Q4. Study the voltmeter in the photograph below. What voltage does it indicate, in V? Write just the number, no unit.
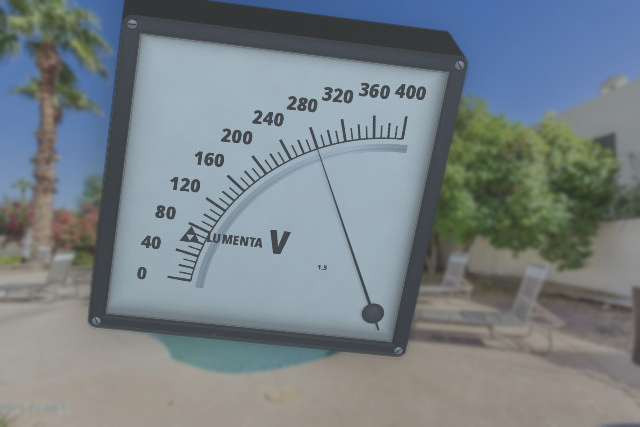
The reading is 280
